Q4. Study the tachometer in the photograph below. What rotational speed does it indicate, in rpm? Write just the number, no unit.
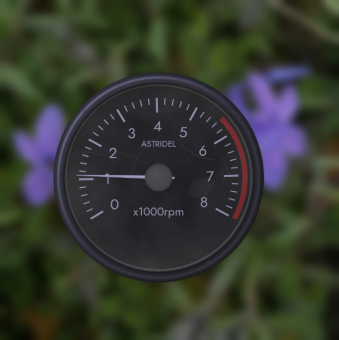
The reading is 1100
